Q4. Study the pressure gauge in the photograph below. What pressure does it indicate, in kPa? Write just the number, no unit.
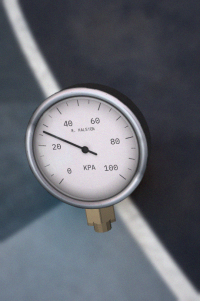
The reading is 27.5
